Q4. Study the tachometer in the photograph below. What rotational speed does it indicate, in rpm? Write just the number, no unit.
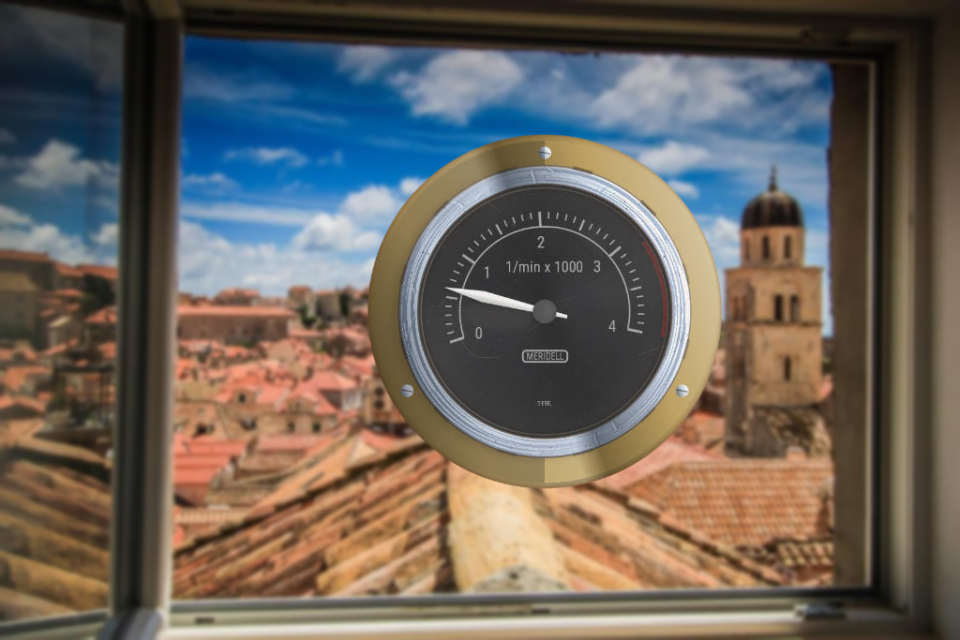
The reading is 600
